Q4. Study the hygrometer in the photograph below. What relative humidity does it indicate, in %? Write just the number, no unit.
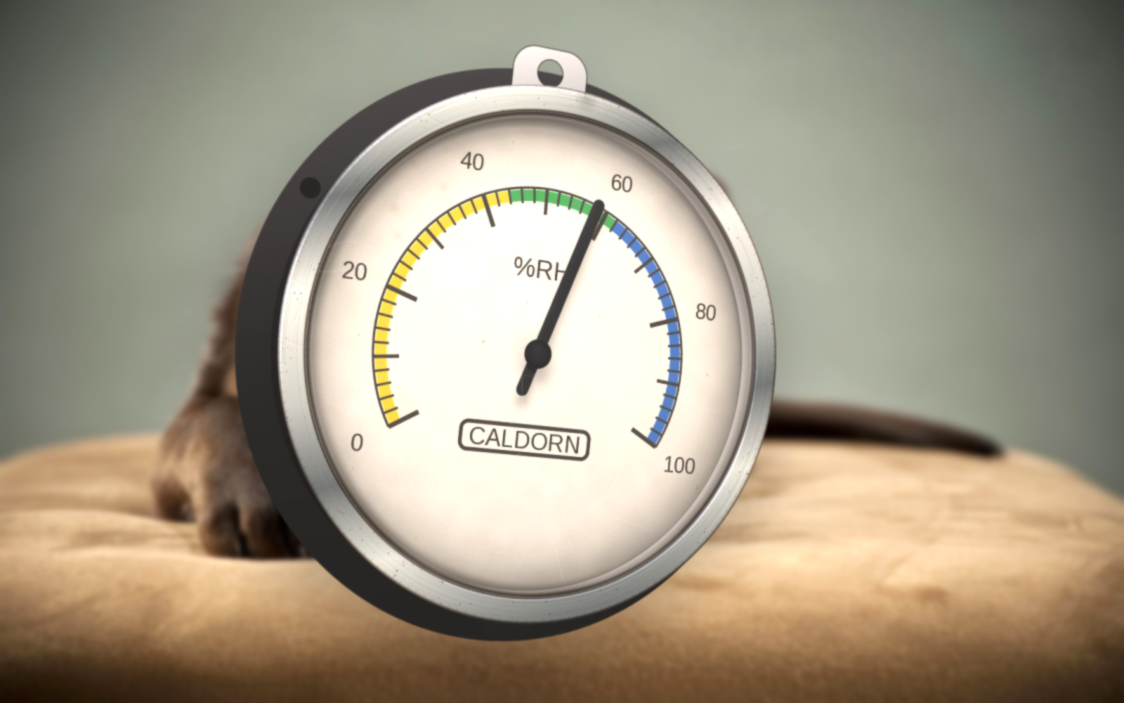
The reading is 58
